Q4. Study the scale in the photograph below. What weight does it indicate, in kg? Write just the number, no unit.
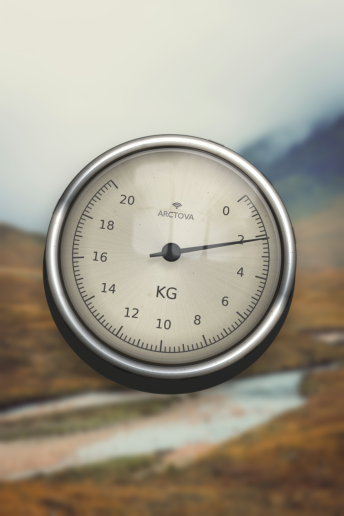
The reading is 2.2
